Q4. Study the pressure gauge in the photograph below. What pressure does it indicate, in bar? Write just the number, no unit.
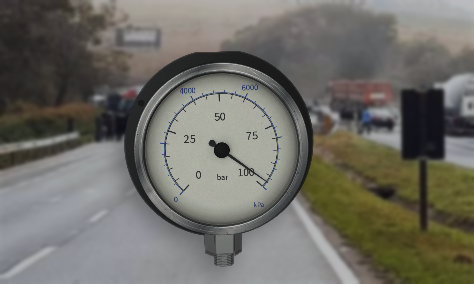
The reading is 97.5
